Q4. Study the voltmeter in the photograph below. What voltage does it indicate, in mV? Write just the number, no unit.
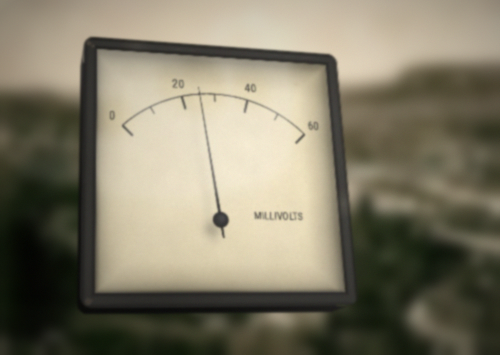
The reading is 25
